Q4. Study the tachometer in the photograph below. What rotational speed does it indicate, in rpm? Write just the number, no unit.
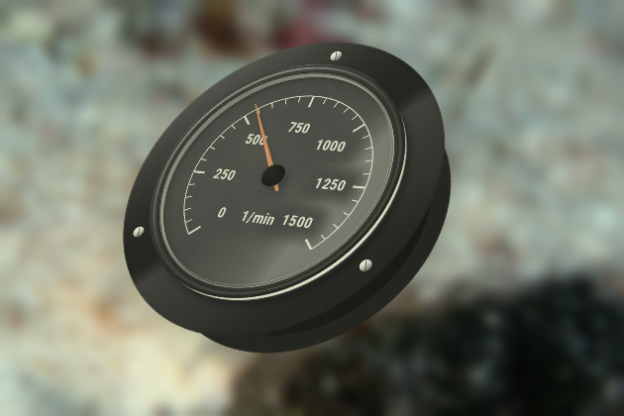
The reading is 550
